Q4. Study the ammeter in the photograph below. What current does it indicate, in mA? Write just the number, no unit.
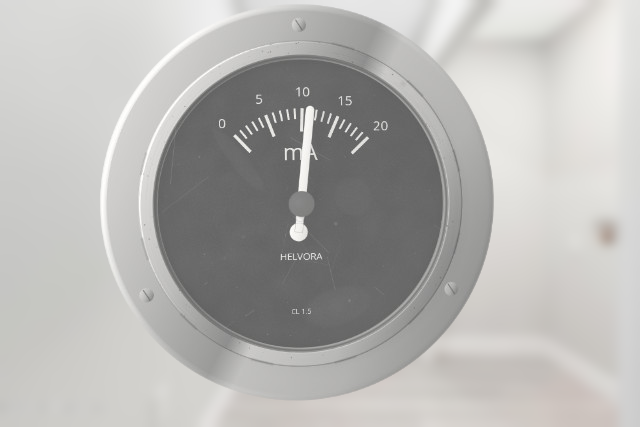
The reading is 11
